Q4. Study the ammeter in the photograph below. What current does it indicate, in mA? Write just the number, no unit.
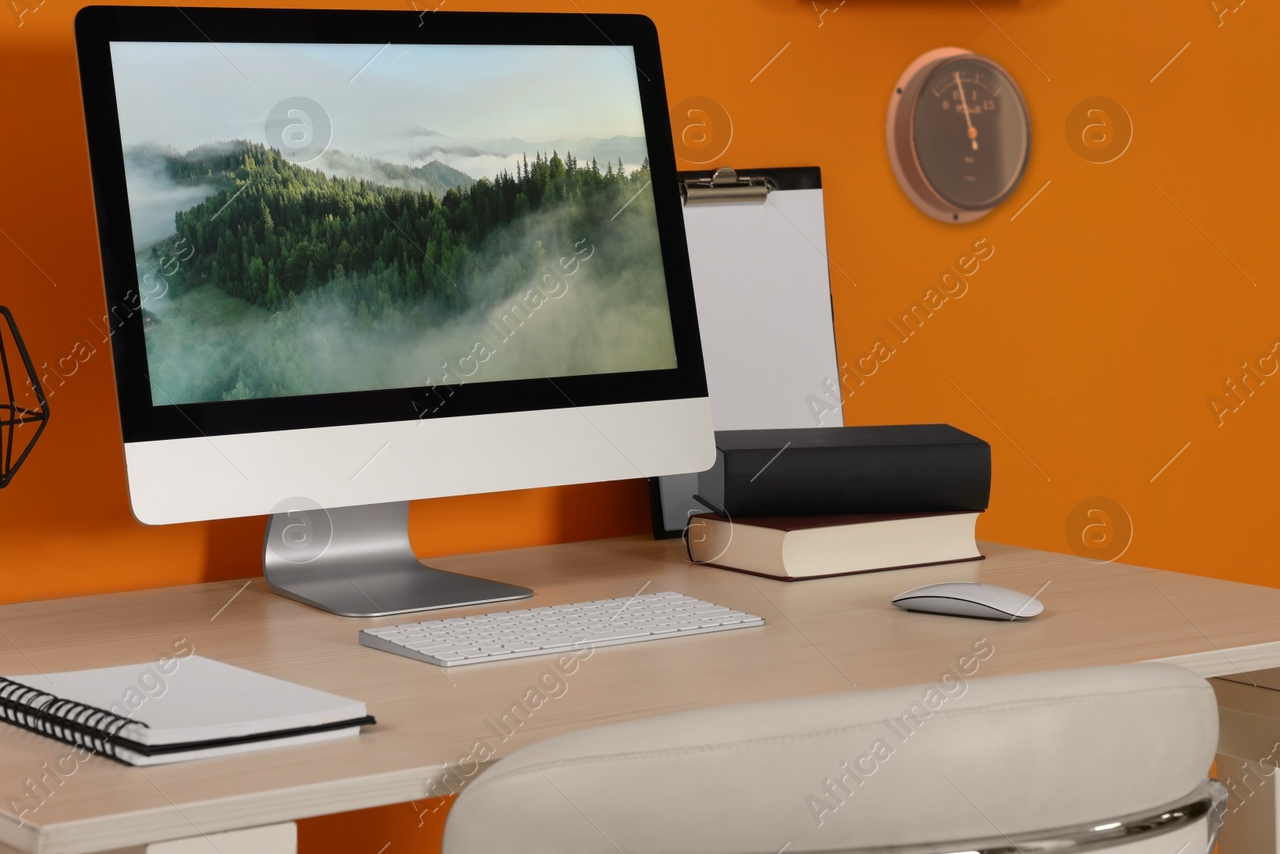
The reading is 0.5
